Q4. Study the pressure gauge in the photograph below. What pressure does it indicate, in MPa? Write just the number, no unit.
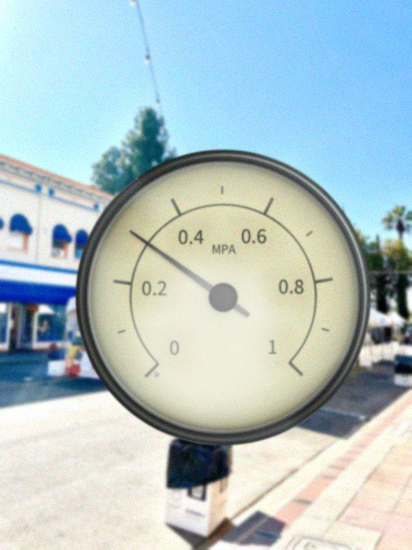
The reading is 0.3
